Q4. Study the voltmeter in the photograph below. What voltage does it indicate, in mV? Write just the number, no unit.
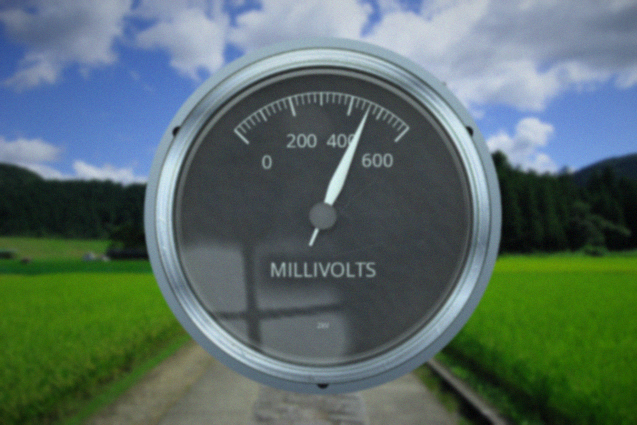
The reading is 460
